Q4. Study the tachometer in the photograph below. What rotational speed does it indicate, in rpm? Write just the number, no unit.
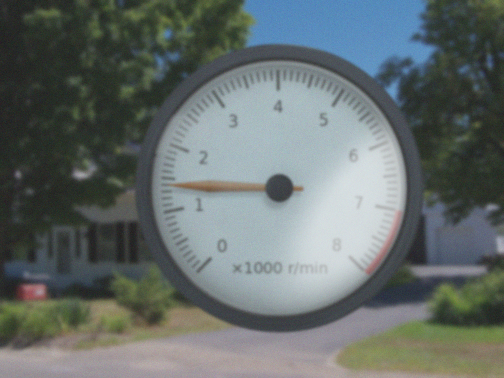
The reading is 1400
